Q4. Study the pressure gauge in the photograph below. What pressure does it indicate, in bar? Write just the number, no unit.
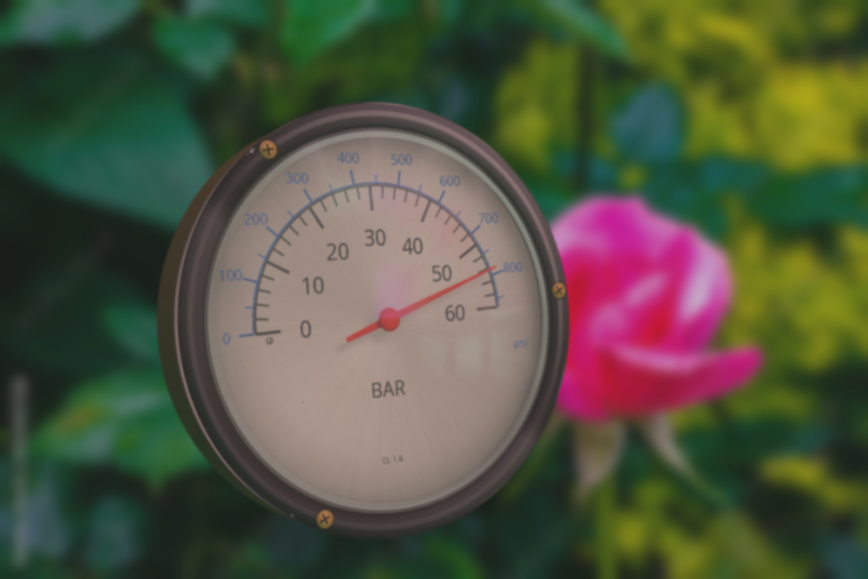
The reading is 54
